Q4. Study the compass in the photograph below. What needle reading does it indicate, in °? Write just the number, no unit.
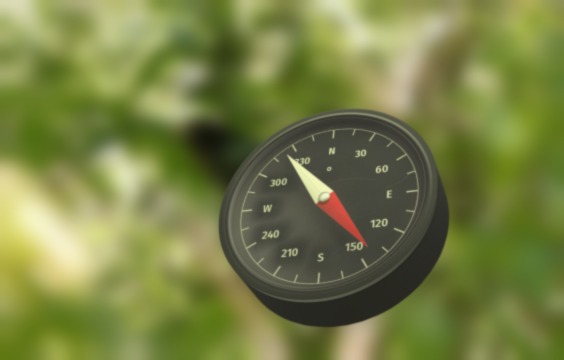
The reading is 142.5
